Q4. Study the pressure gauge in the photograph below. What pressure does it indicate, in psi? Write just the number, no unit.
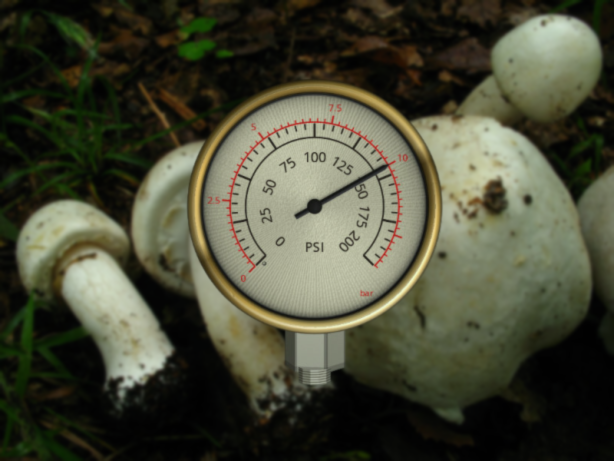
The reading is 145
